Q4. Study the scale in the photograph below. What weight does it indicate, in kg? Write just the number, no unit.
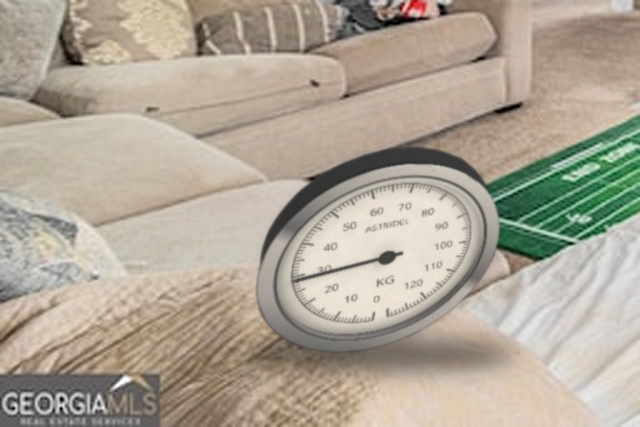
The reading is 30
